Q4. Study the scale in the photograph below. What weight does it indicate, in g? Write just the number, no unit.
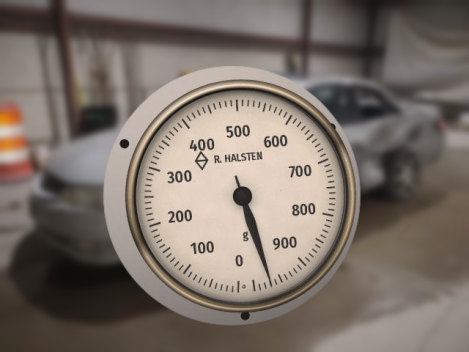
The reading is 970
